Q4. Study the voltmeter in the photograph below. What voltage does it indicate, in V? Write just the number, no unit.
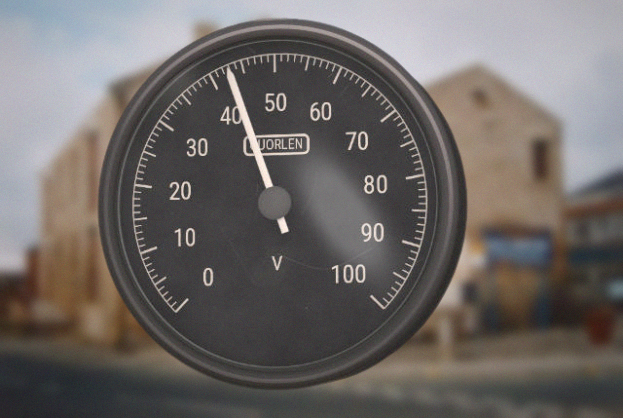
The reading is 43
